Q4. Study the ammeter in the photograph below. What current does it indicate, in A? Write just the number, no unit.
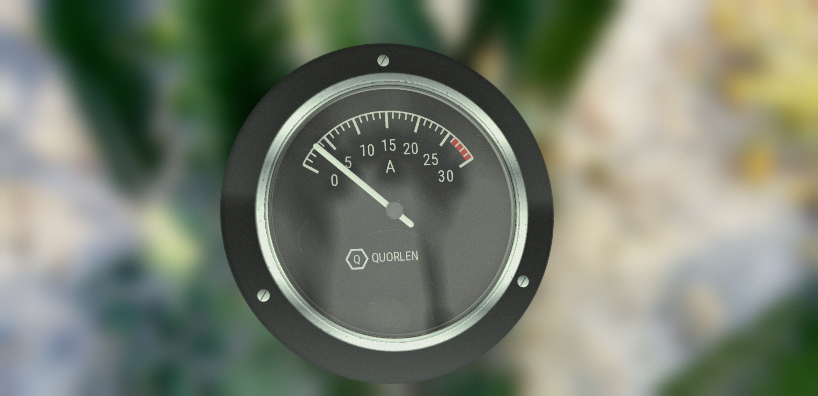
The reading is 3
